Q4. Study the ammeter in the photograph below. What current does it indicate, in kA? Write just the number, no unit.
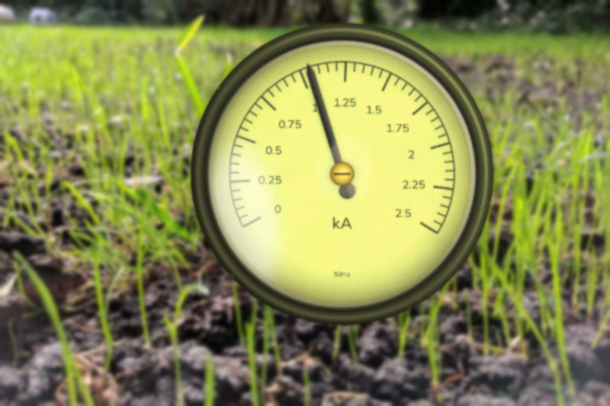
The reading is 1.05
